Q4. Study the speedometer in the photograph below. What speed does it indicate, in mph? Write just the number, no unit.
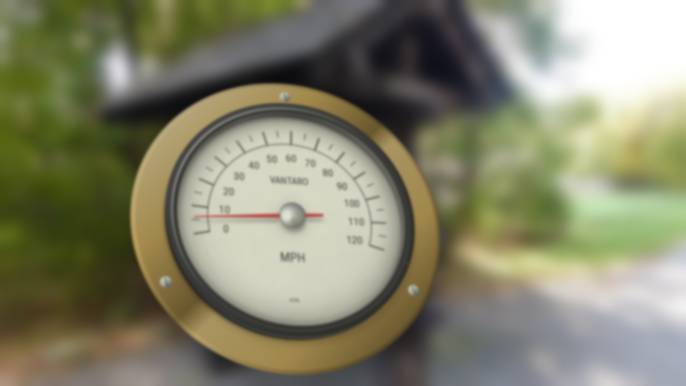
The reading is 5
